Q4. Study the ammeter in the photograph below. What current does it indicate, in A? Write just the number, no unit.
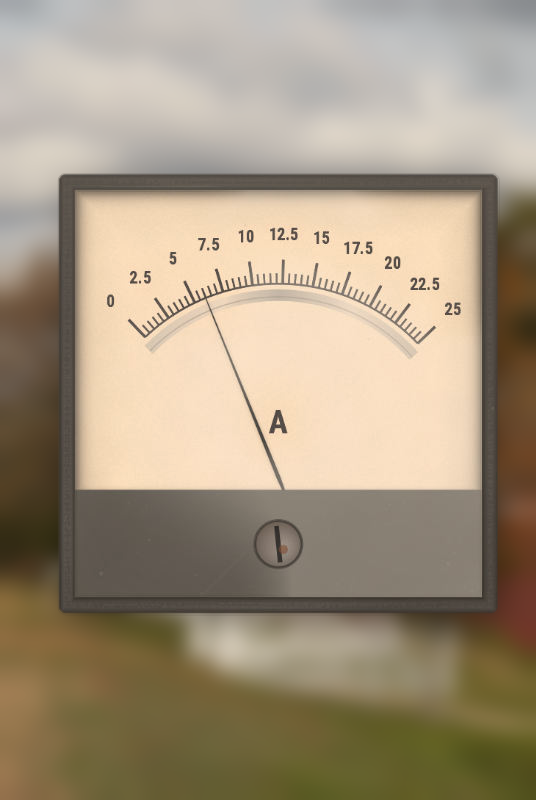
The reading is 6
